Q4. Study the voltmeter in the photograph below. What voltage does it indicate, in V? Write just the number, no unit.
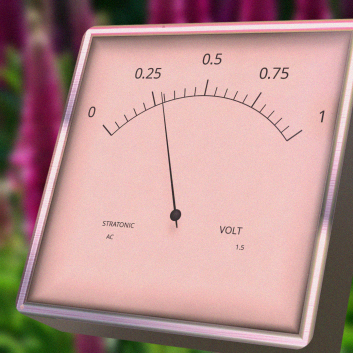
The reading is 0.3
